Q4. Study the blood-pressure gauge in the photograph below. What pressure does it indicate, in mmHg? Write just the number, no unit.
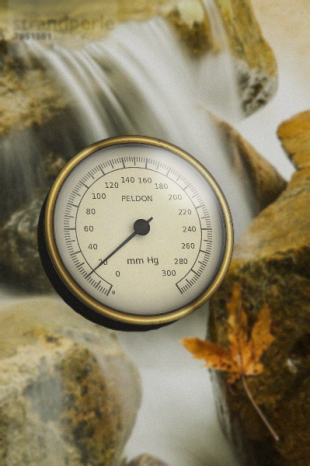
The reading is 20
